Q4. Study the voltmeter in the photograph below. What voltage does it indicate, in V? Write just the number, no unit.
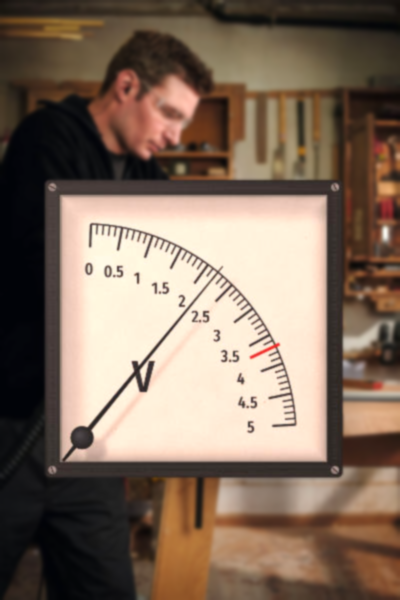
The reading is 2.2
